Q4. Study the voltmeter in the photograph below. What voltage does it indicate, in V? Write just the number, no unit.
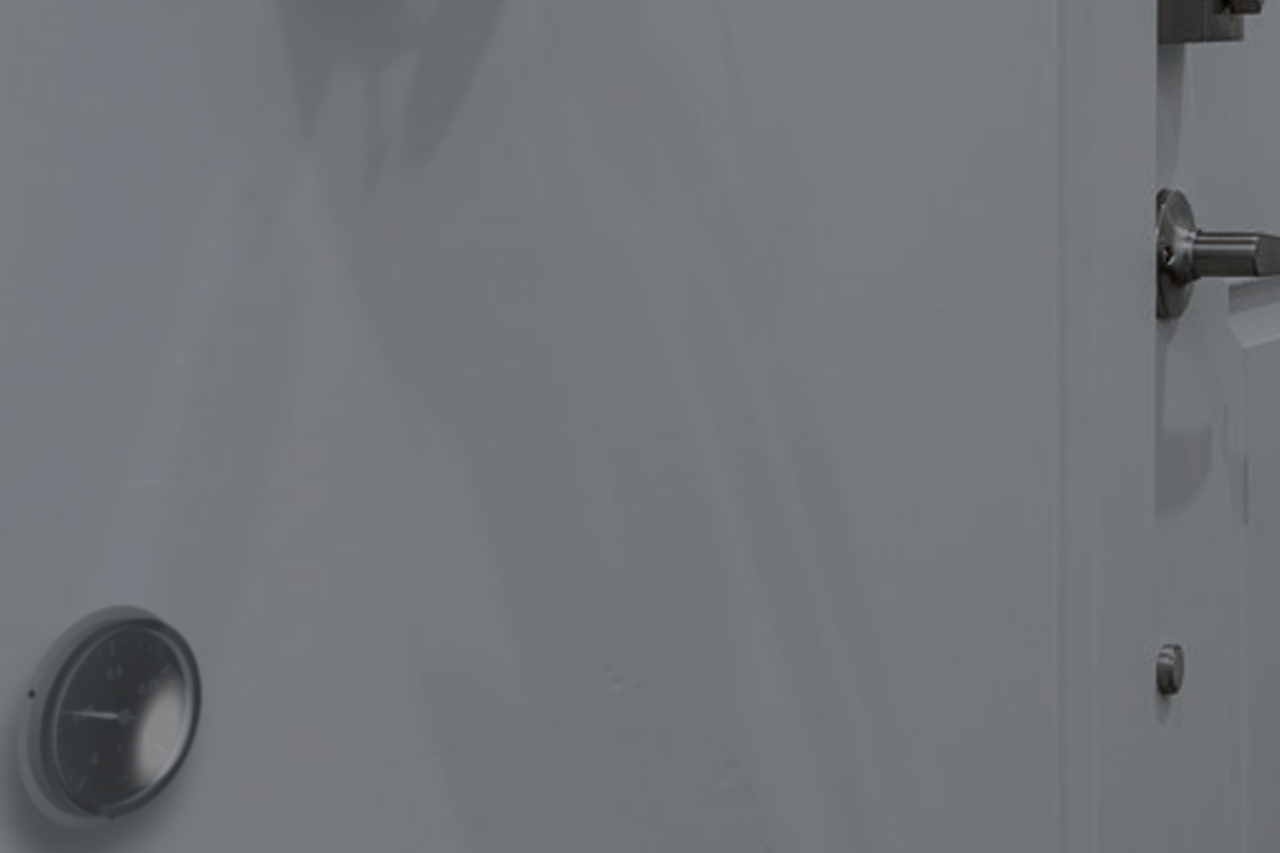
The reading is 0.25
